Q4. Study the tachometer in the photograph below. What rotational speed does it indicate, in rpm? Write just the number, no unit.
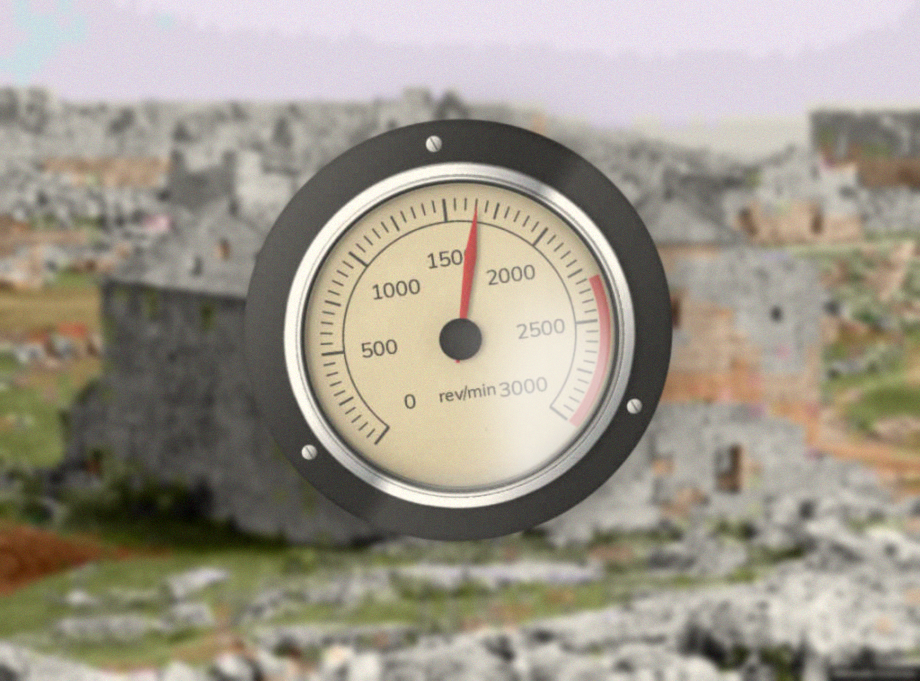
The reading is 1650
